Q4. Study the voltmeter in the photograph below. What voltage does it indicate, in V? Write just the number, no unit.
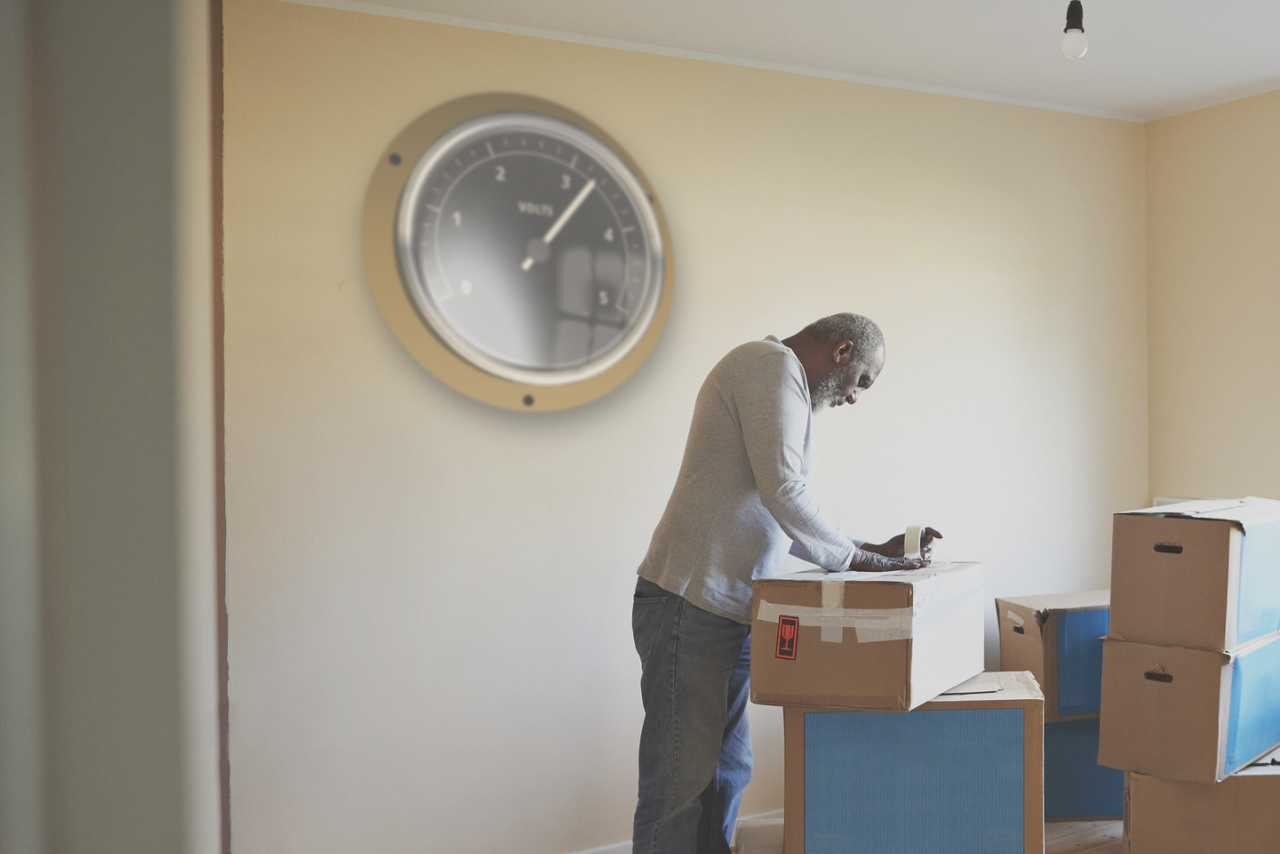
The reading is 3.3
